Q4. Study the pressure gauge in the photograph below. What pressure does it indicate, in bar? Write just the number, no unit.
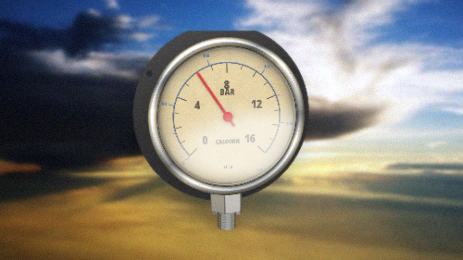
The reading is 6
